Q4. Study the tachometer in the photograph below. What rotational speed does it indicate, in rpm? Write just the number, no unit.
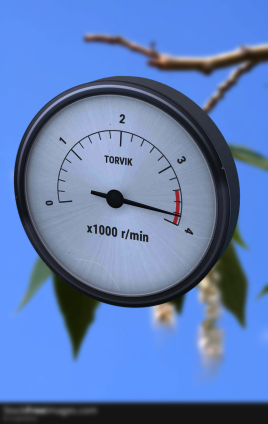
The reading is 3800
